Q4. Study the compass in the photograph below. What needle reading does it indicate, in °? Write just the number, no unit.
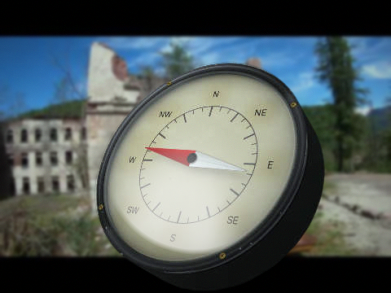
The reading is 280
